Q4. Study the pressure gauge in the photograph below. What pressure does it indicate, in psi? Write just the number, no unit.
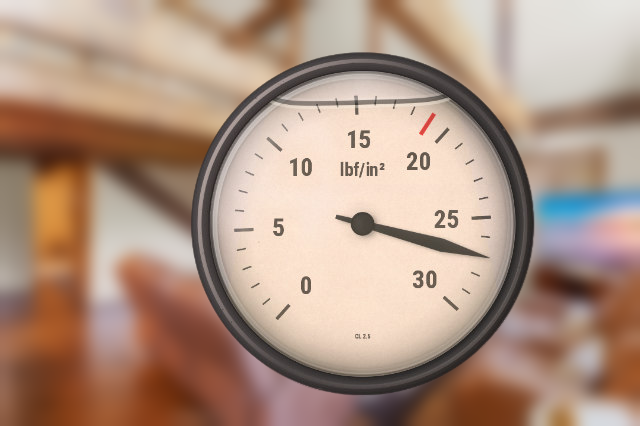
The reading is 27
